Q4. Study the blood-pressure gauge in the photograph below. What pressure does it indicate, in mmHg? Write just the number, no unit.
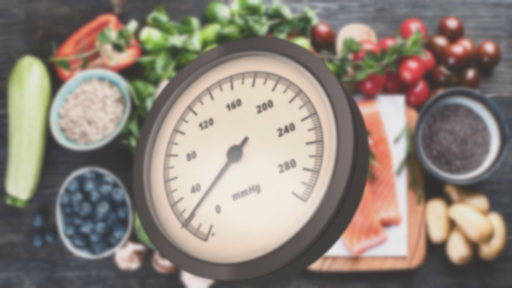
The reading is 20
